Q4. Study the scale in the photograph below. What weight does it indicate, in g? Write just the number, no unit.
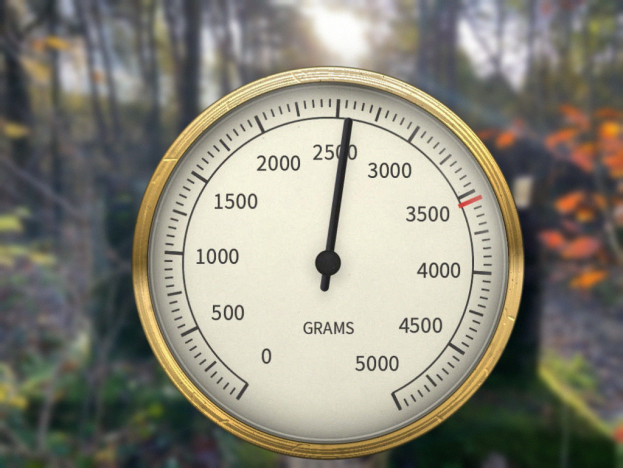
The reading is 2575
